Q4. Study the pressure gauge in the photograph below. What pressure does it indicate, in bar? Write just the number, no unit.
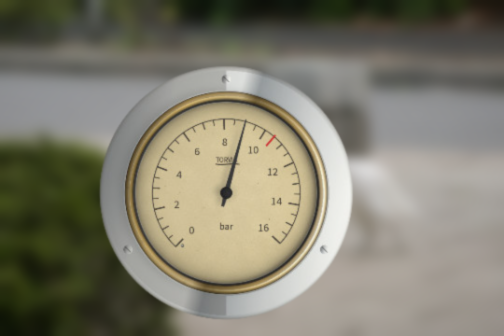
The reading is 9
